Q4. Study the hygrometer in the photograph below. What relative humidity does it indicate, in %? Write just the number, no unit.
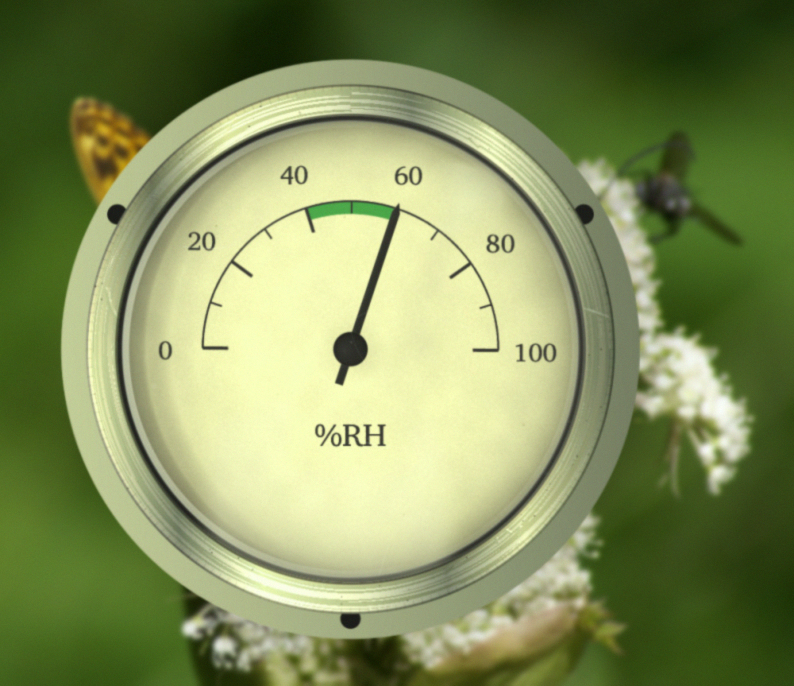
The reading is 60
